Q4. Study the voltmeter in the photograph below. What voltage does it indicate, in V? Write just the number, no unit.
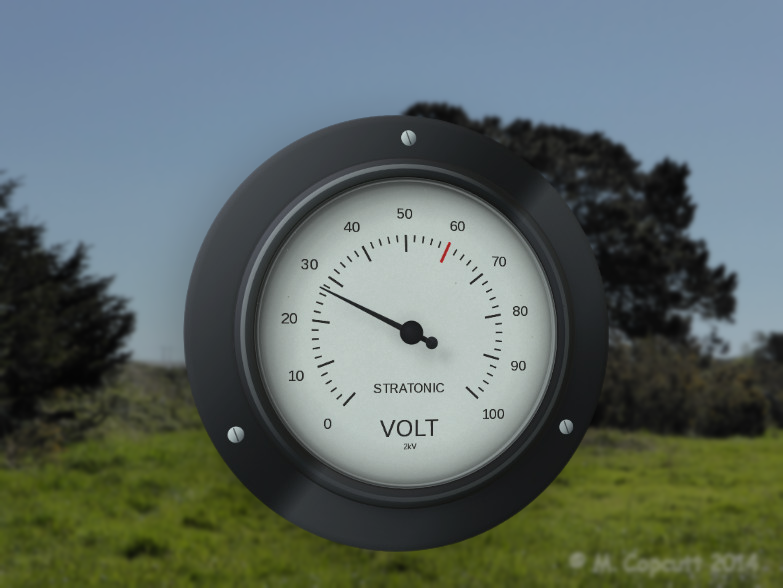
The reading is 27
